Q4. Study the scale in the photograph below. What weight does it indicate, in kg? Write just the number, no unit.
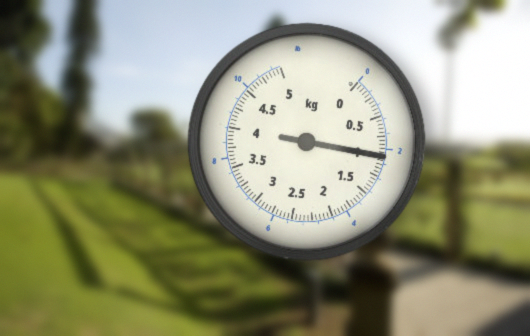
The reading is 1
